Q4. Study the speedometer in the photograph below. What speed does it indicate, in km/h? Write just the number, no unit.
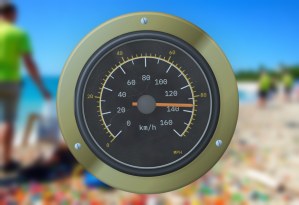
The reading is 135
